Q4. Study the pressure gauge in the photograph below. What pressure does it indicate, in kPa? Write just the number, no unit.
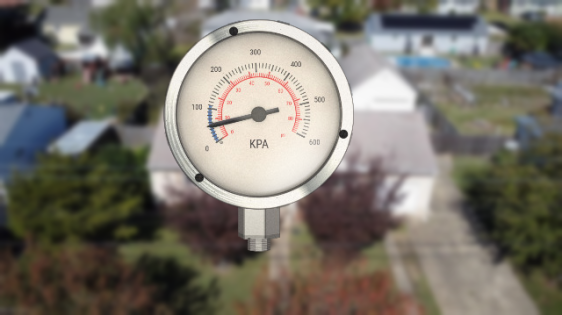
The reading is 50
